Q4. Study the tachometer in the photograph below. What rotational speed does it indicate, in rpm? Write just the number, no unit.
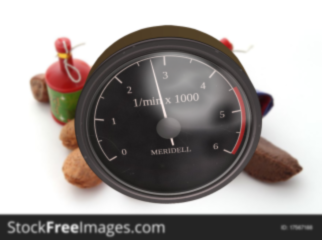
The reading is 2750
